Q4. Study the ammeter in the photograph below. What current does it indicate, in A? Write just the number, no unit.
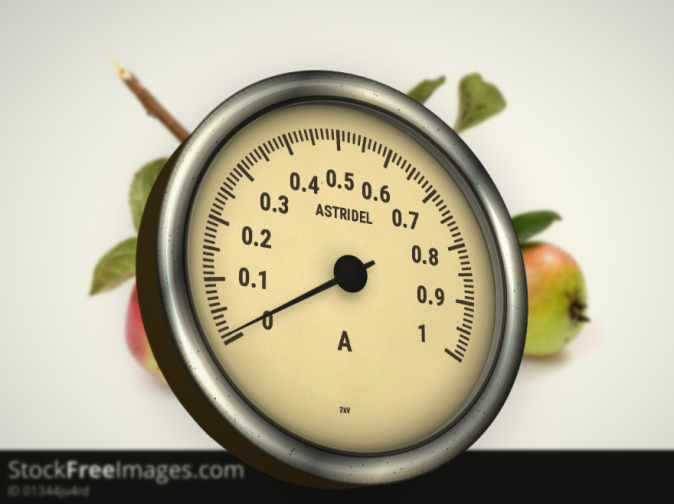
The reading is 0.01
